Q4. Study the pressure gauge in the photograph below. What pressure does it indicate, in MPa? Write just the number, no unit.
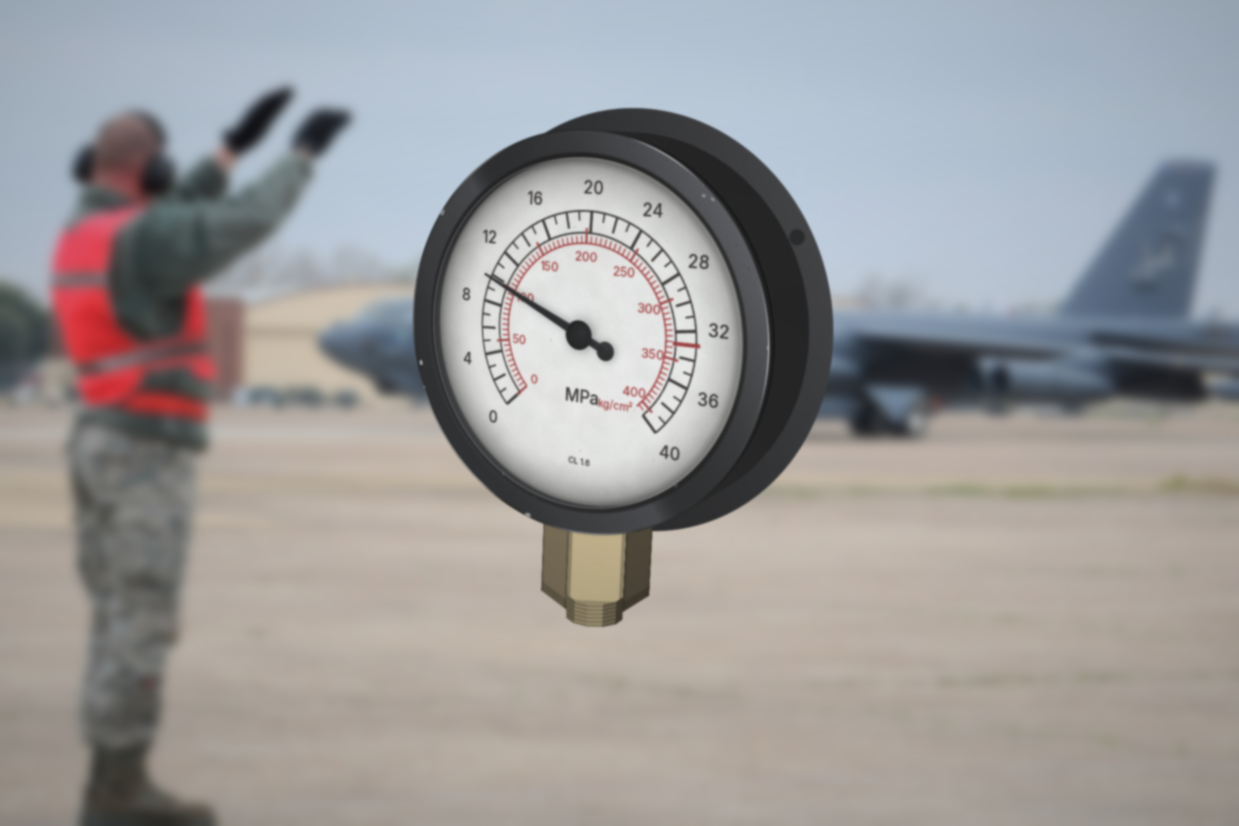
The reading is 10
